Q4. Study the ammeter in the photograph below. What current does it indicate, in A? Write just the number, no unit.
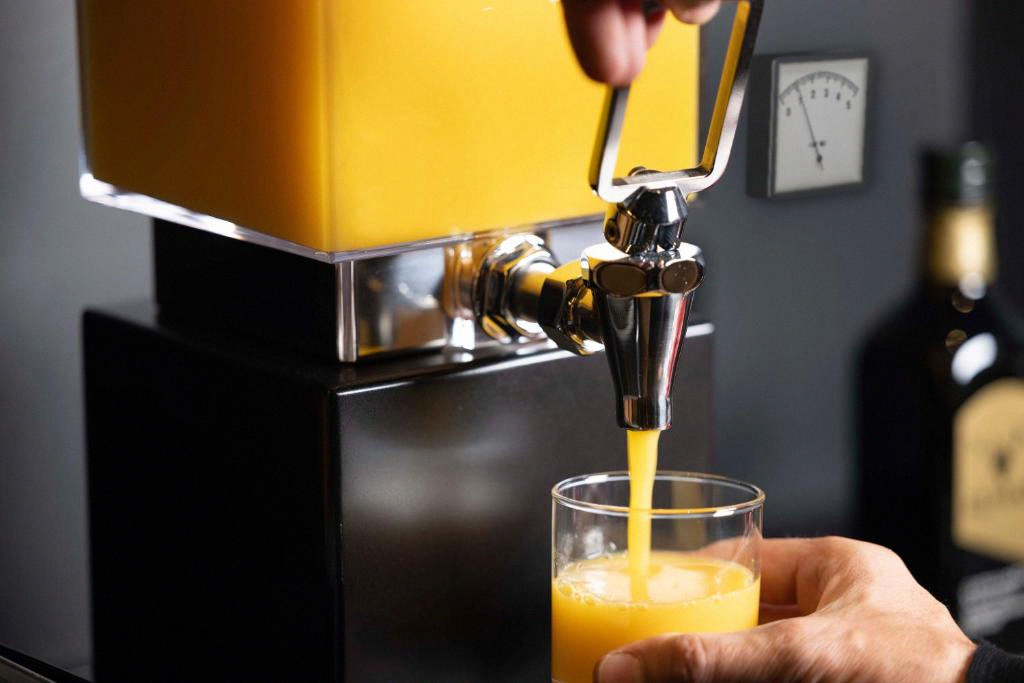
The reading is 1
